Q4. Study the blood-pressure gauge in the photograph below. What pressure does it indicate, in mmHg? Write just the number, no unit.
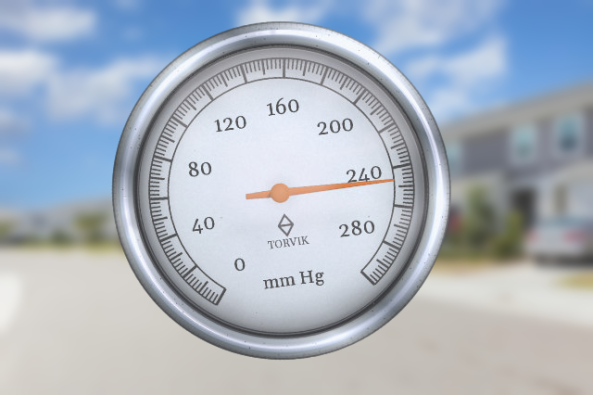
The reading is 246
